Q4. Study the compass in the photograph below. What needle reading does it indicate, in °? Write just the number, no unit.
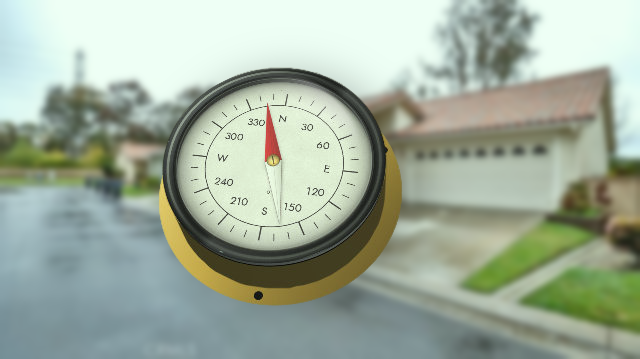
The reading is 345
